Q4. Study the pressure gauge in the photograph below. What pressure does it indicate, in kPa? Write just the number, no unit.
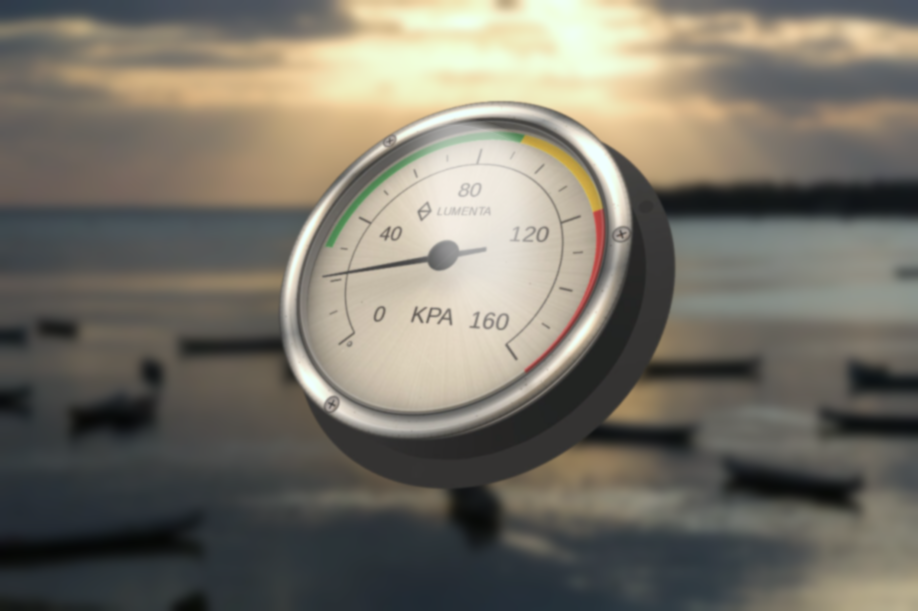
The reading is 20
